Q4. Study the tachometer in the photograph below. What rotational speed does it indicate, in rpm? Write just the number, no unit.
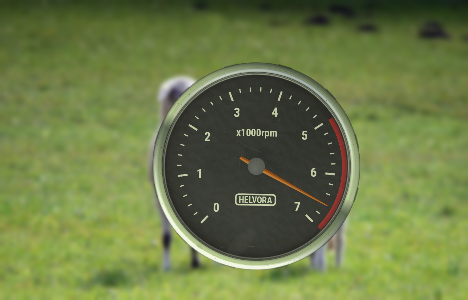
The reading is 6600
